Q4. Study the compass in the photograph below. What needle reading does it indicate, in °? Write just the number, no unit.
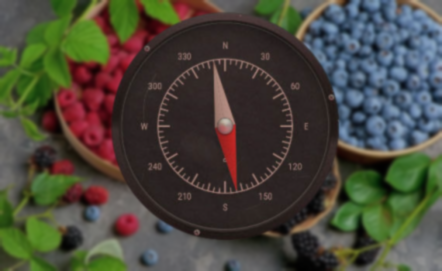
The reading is 170
